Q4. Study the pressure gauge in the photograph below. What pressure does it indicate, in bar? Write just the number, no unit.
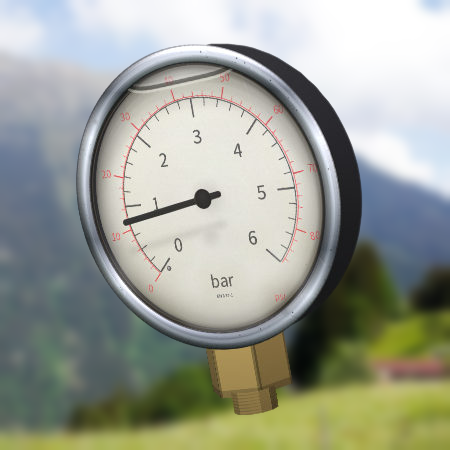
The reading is 0.8
